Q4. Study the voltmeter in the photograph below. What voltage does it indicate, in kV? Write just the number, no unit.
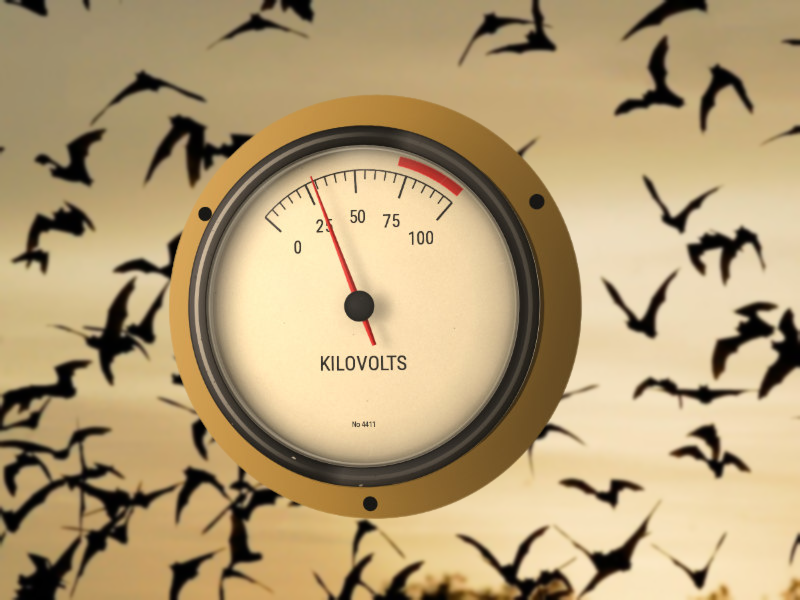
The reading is 30
